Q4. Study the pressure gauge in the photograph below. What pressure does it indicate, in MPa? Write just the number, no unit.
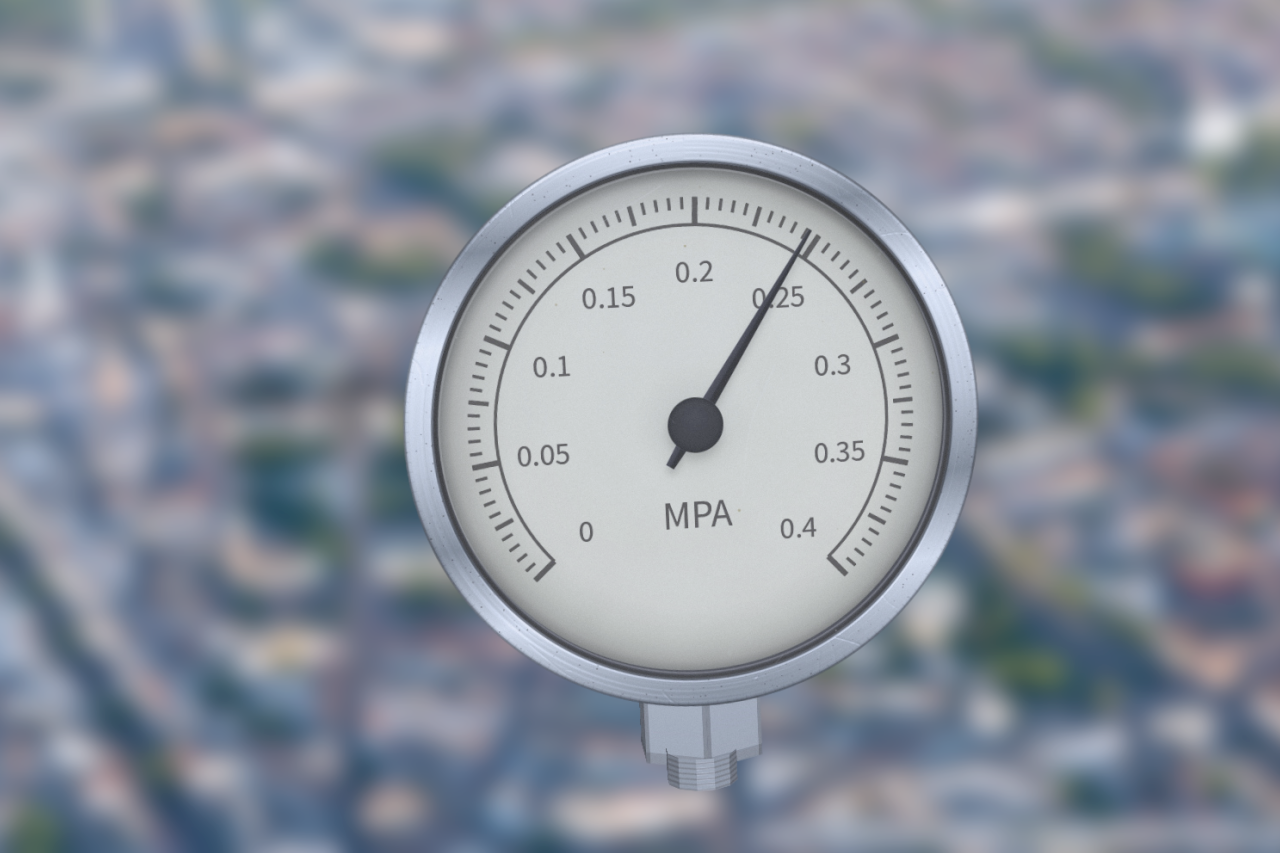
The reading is 0.245
